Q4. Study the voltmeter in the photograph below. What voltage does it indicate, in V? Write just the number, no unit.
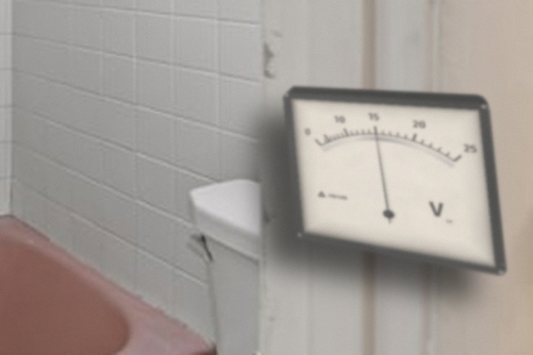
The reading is 15
